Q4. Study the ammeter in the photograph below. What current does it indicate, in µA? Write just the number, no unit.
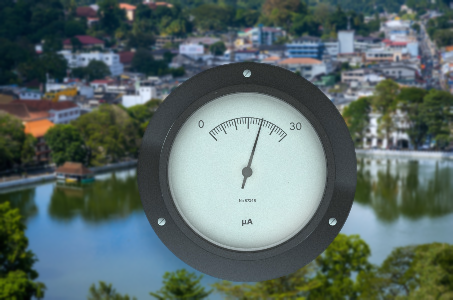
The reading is 20
